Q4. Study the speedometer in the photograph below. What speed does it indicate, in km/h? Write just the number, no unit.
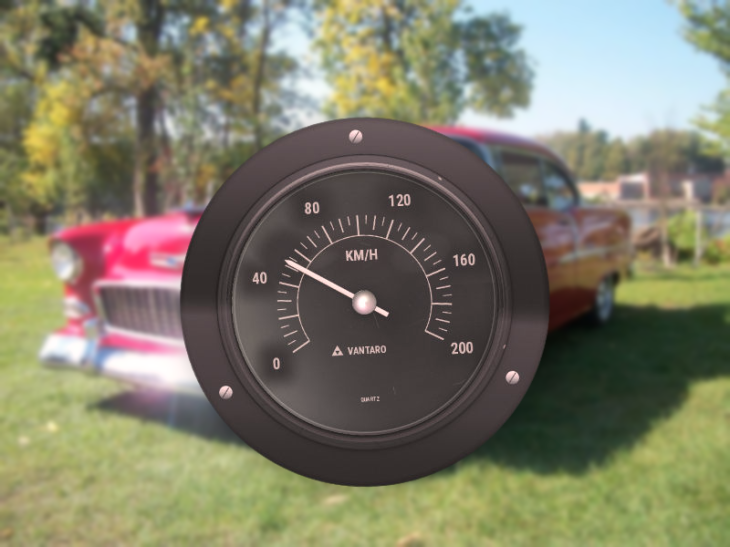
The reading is 52.5
